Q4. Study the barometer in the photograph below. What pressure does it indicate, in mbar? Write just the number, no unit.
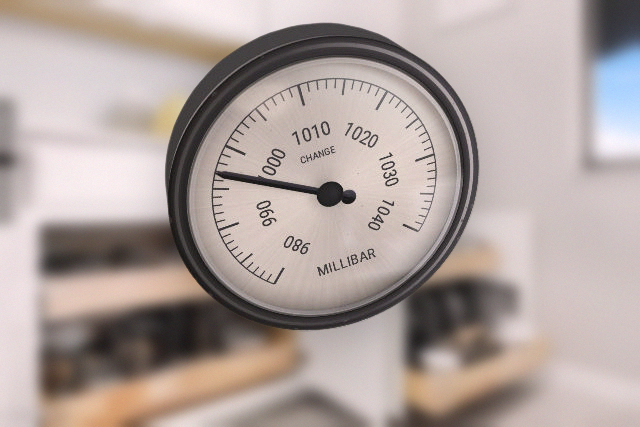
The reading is 997
